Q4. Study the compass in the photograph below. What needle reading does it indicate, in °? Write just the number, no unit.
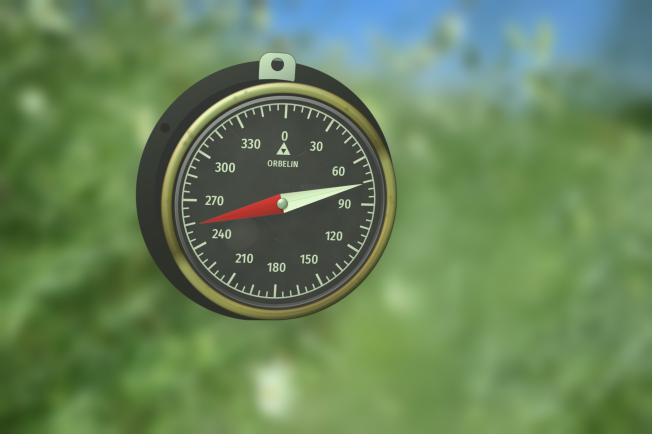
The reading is 255
